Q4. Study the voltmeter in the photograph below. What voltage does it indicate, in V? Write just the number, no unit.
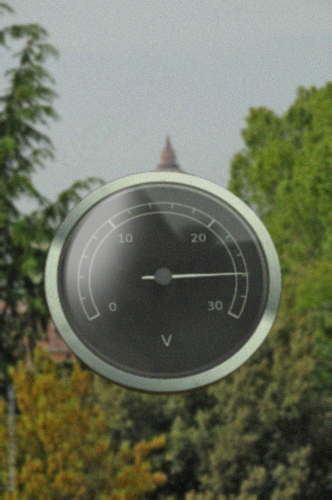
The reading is 26
